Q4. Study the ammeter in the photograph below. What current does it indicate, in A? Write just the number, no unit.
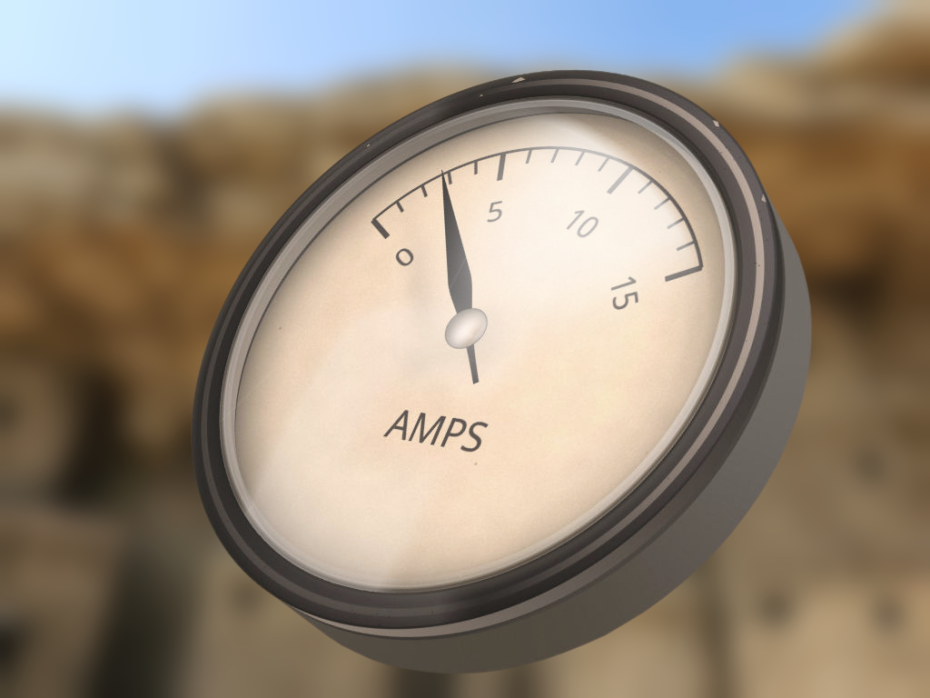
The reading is 3
